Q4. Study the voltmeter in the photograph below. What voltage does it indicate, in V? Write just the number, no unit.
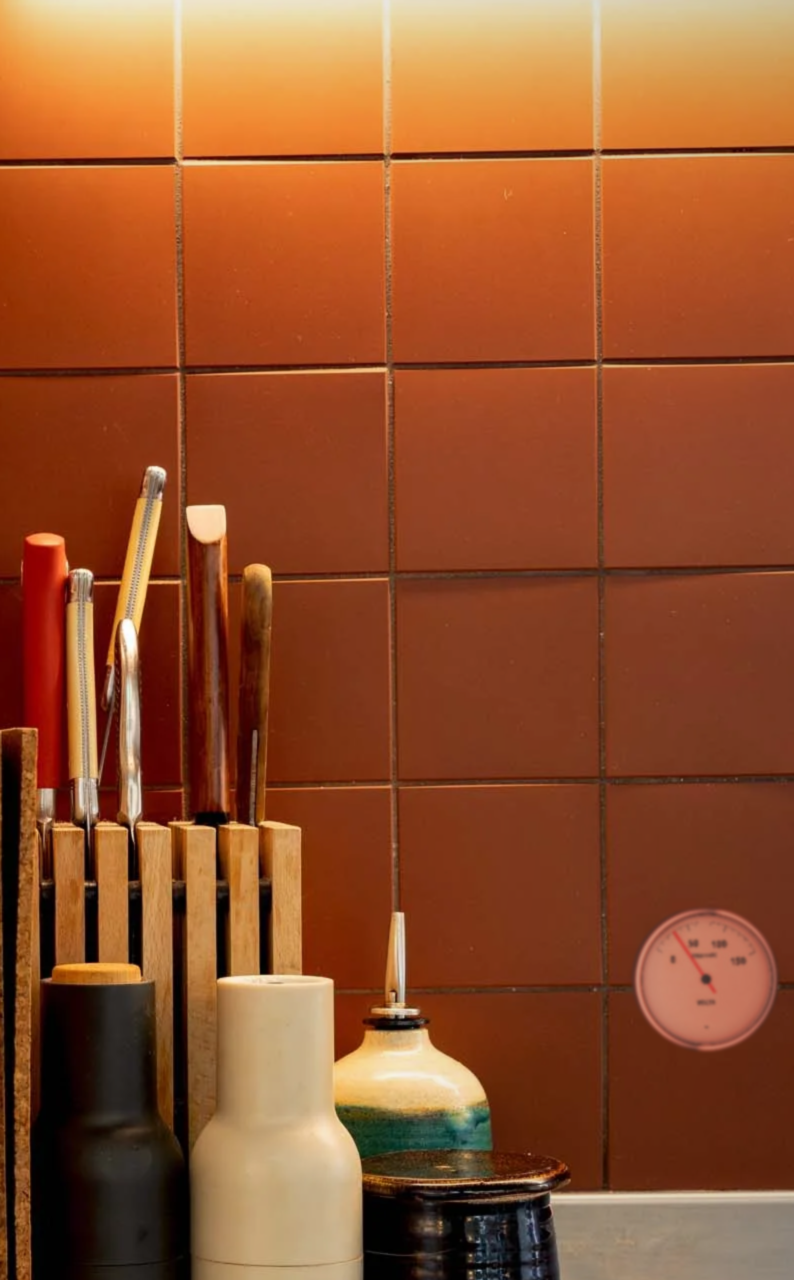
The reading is 30
